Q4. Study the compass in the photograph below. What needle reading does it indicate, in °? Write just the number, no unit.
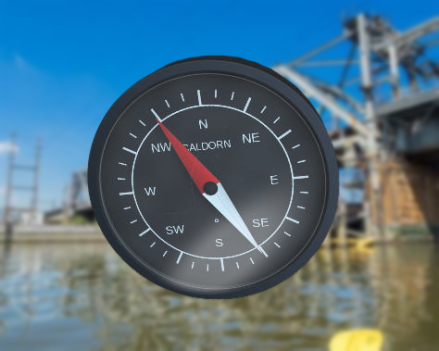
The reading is 330
